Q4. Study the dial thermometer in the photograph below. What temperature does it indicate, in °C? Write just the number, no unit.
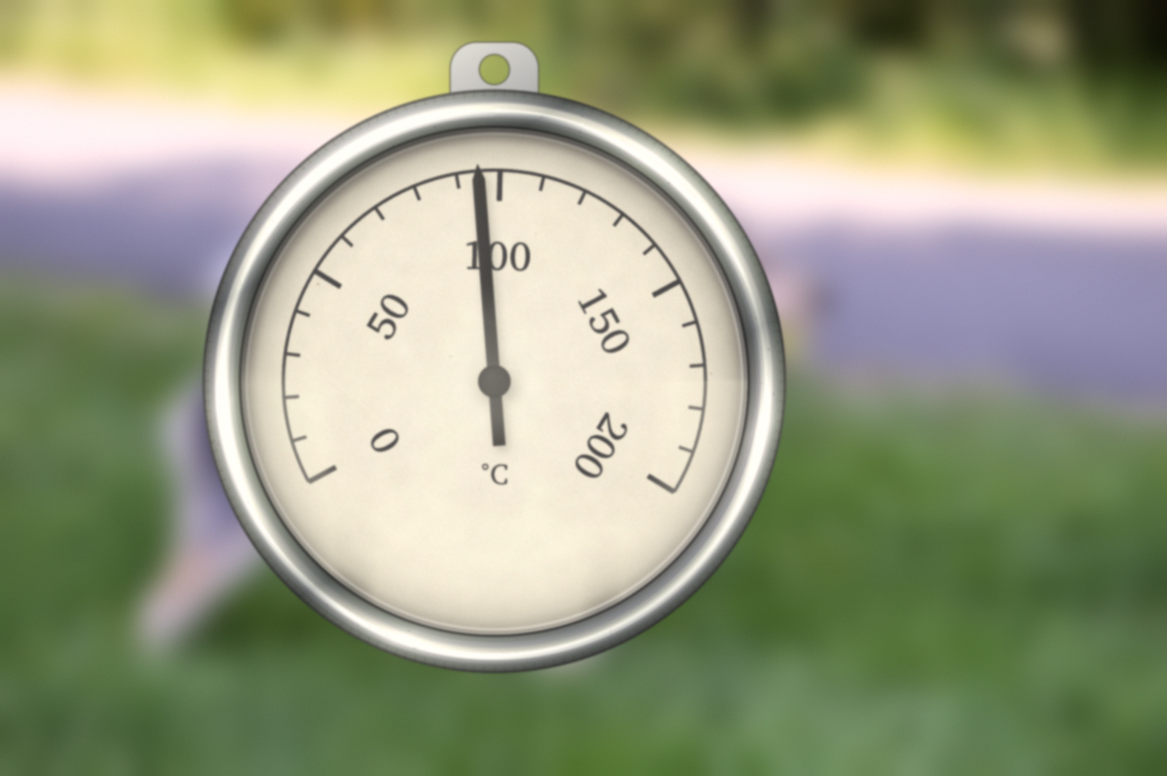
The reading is 95
